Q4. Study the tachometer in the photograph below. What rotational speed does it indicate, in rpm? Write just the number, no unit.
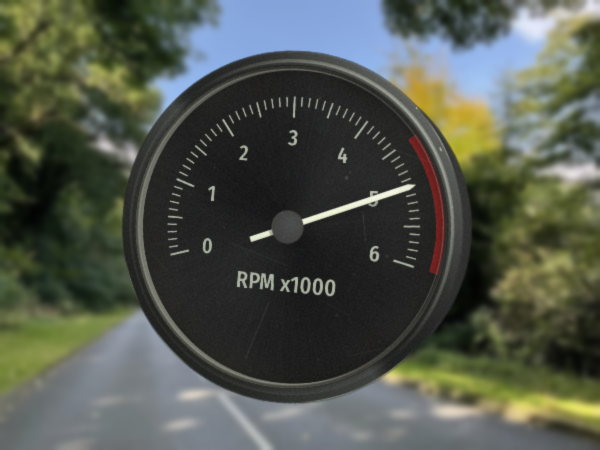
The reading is 5000
